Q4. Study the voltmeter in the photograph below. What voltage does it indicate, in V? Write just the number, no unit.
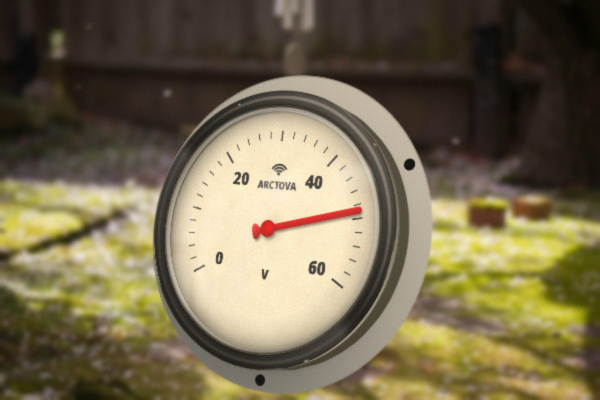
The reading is 49
